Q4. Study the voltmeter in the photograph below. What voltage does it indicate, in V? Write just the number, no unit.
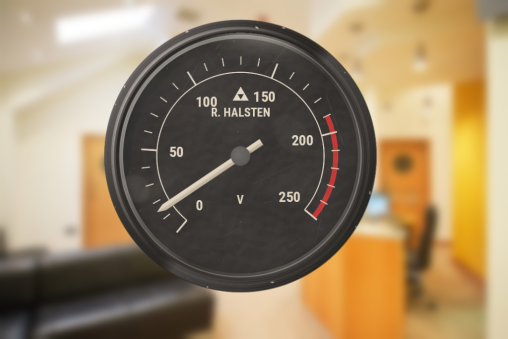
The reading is 15
